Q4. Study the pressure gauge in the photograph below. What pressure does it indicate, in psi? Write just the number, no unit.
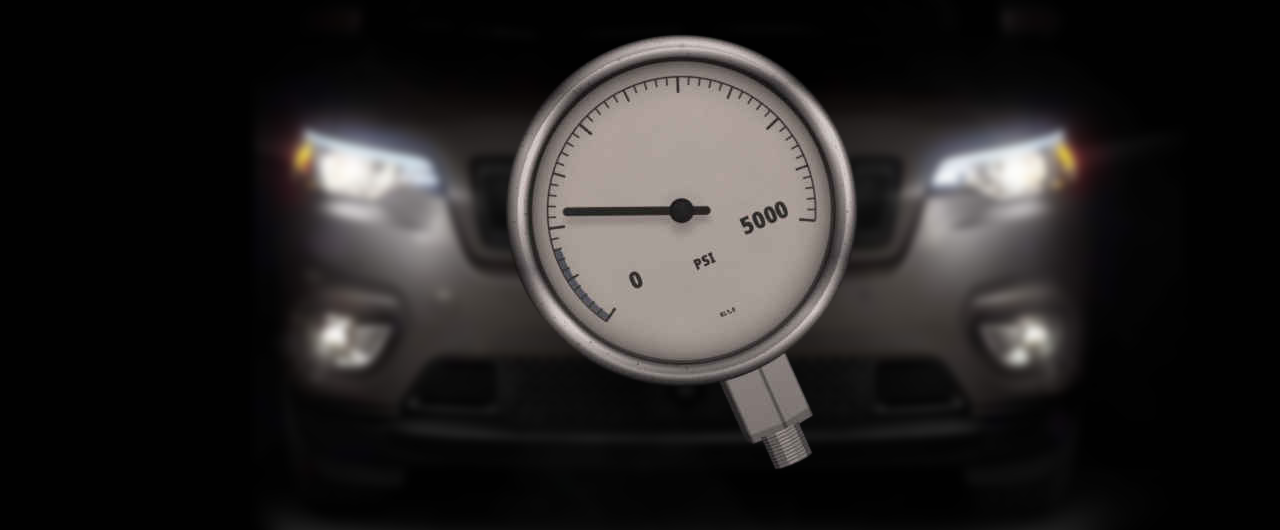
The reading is 1150
